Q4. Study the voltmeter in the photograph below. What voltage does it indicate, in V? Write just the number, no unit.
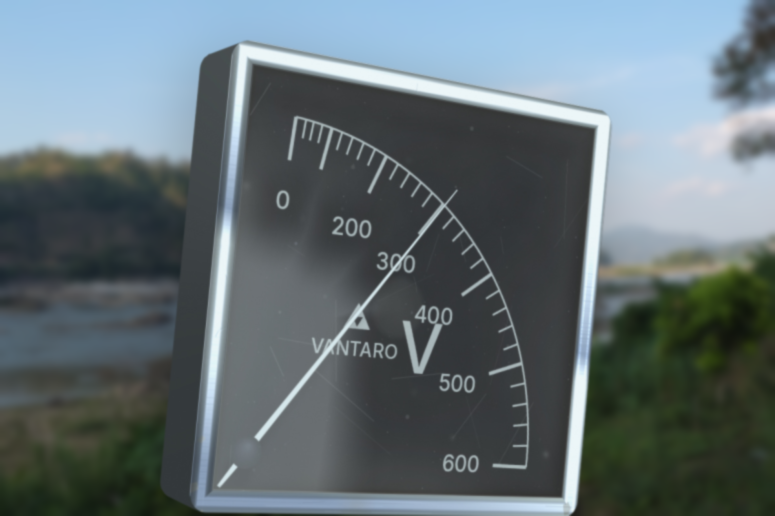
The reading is 300
